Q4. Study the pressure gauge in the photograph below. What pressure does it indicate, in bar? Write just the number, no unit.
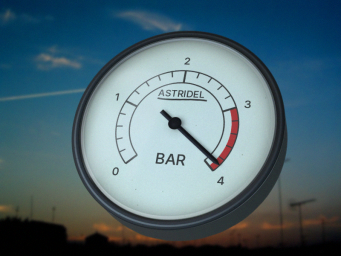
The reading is 3.9
